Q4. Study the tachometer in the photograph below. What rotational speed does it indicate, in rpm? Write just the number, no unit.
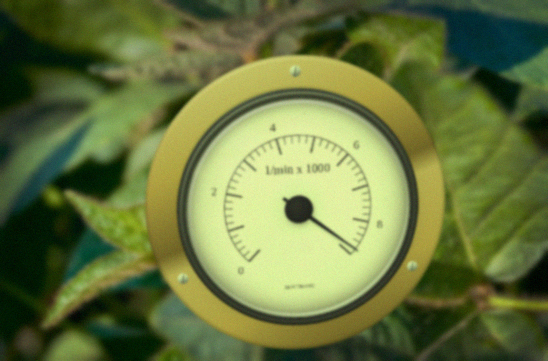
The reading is 8800
